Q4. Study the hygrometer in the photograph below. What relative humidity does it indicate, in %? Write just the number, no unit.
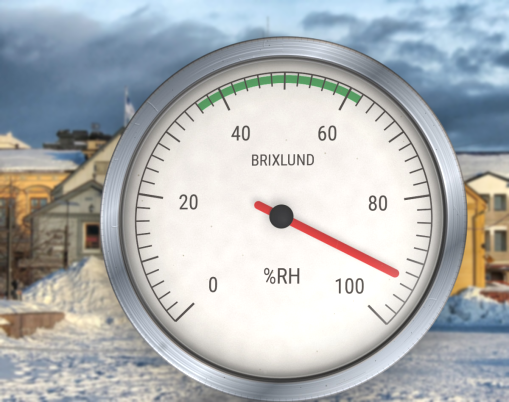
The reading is 93
